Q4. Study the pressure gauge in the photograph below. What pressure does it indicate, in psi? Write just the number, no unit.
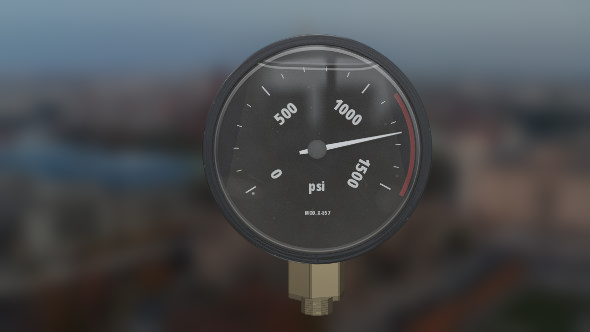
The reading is 1250
